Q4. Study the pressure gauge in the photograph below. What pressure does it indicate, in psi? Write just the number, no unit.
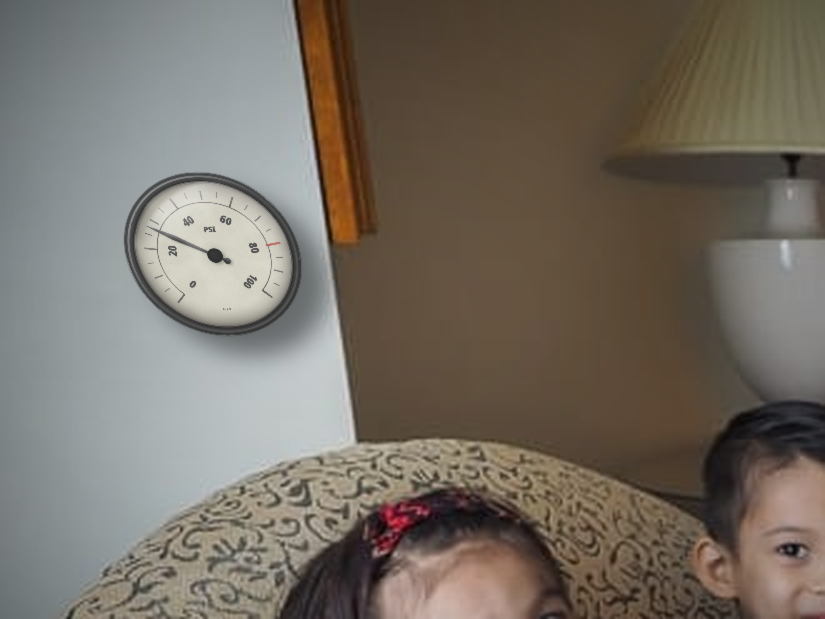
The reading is 27.5
